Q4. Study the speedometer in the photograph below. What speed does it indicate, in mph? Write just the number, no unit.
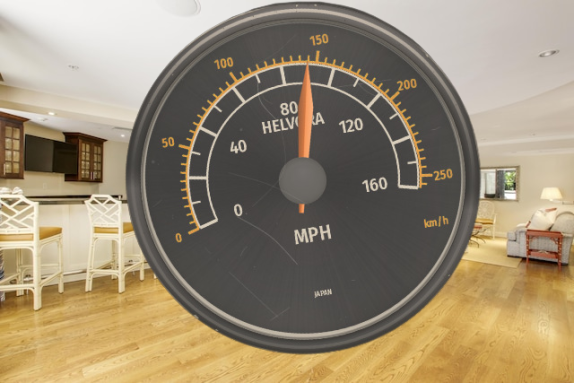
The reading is 90
